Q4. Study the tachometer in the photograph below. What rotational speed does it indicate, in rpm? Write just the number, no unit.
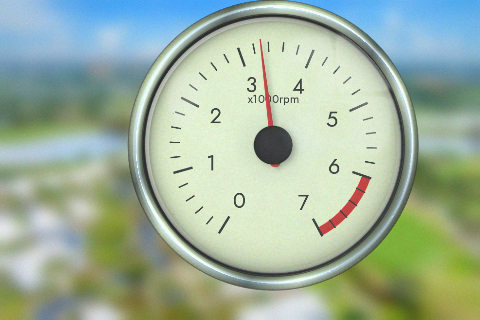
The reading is 3300
